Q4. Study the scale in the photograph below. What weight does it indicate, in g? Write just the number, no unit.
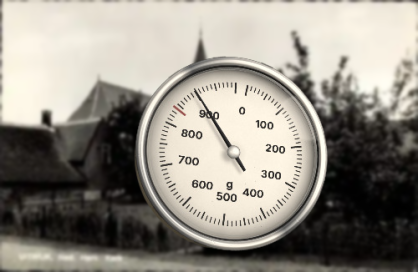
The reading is 900
